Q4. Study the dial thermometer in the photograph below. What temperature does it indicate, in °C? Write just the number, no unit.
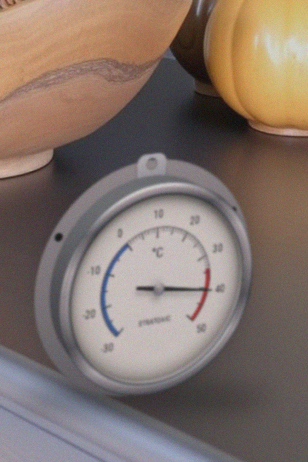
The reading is 40
